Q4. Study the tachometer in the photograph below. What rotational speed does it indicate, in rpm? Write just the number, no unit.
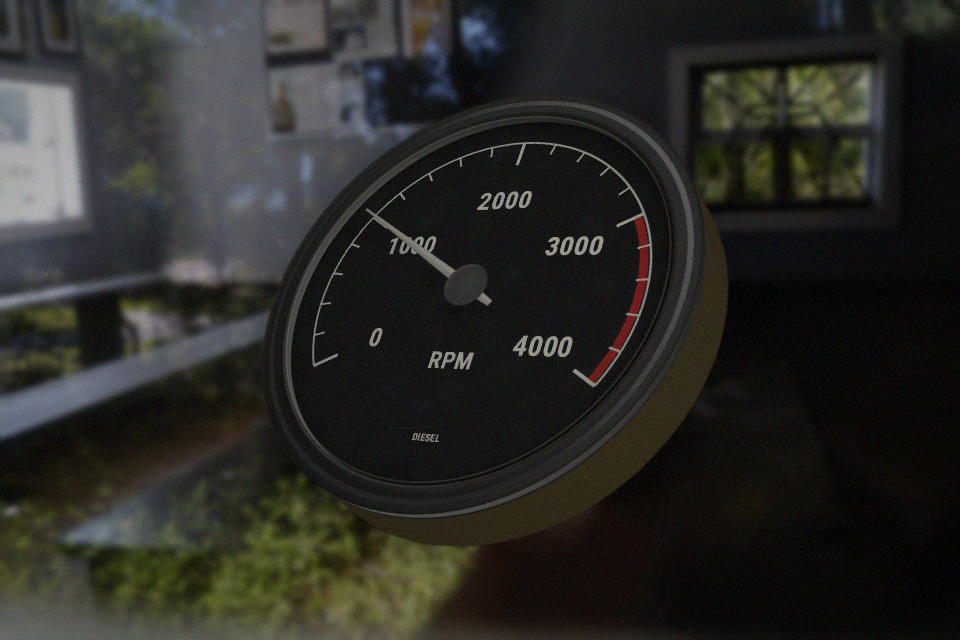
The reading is 1000
